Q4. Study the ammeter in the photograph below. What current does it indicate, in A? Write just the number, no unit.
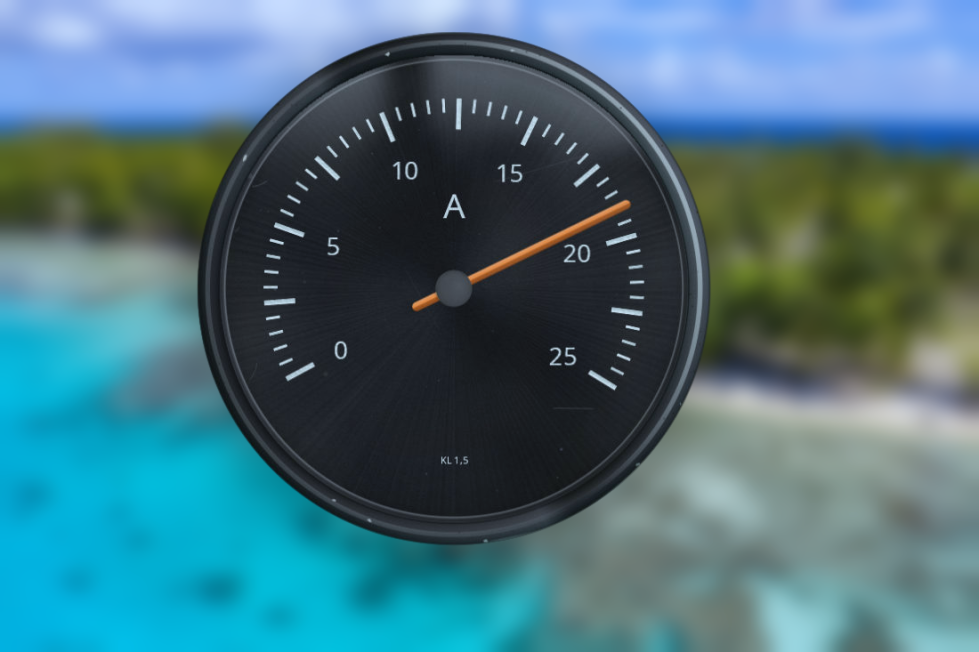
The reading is 19
